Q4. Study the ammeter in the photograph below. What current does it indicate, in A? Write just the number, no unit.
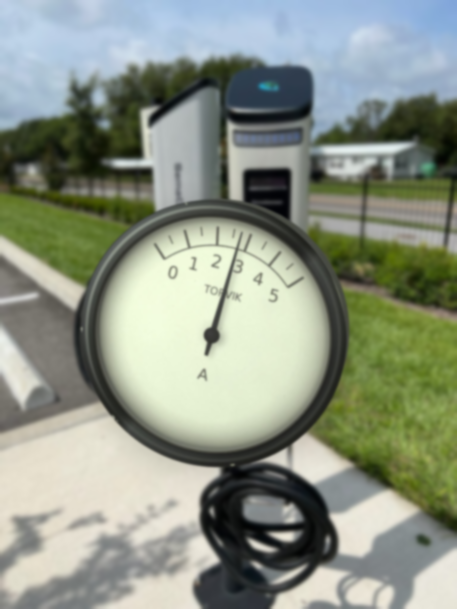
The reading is 2.75
